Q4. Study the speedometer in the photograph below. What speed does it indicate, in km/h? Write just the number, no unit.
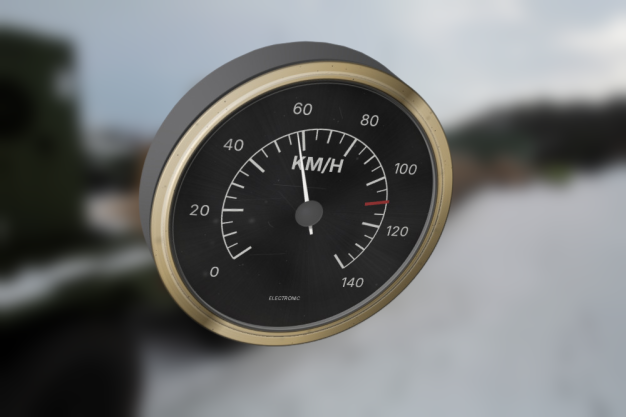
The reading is 57.5
